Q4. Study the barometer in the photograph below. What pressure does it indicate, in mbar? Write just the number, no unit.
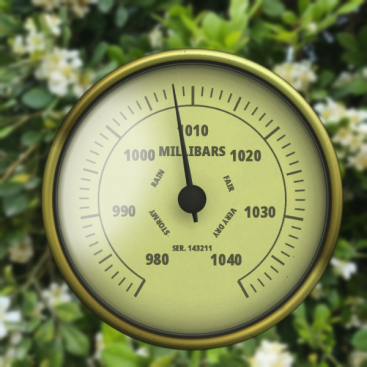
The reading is 1008
